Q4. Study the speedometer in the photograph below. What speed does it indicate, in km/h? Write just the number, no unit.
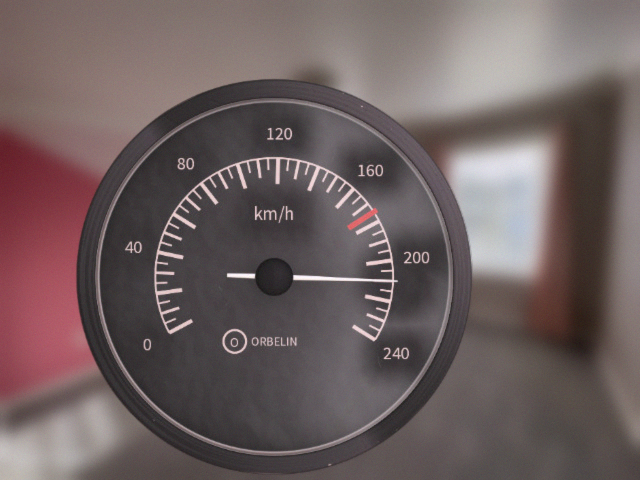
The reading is 210
